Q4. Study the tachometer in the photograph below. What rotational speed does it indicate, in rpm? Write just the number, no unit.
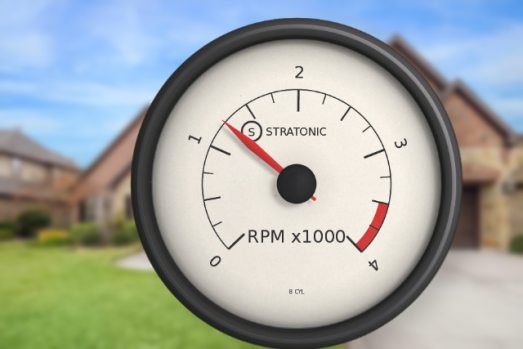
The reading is 1250
